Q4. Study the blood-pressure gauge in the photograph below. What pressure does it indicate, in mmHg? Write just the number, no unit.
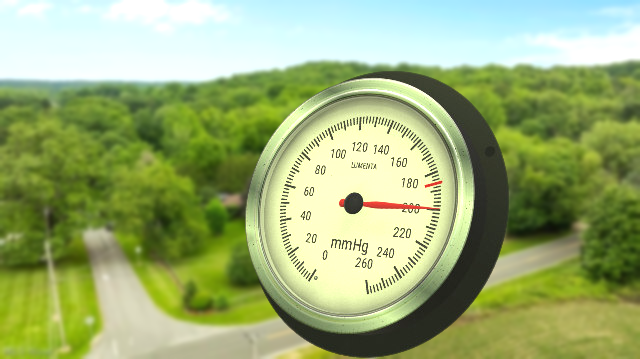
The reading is 200
